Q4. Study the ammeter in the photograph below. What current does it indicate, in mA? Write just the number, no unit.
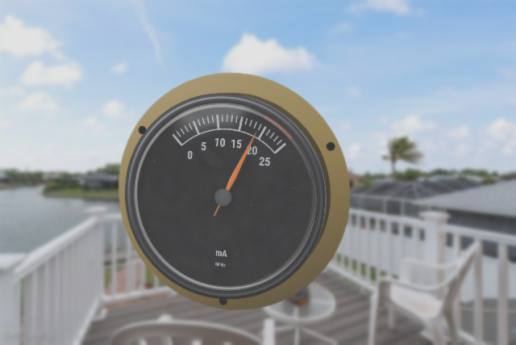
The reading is 19
